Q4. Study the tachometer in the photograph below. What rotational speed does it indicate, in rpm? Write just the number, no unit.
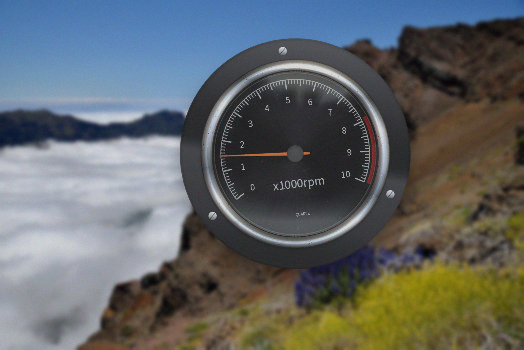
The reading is 1500
